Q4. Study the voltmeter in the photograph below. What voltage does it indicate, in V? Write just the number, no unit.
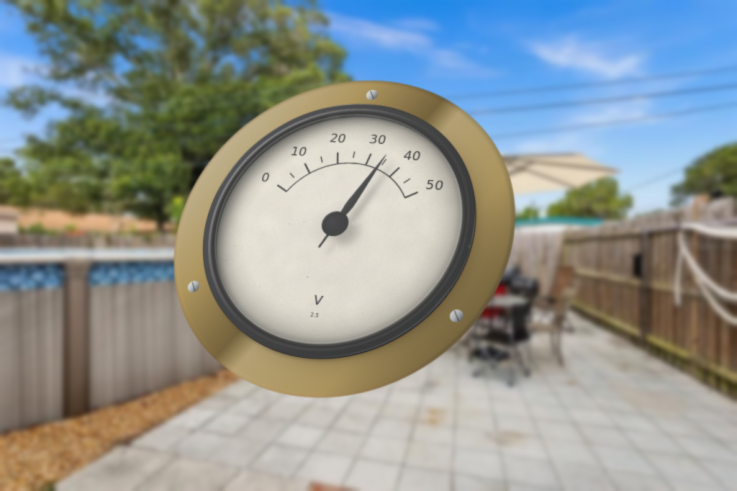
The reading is 35
